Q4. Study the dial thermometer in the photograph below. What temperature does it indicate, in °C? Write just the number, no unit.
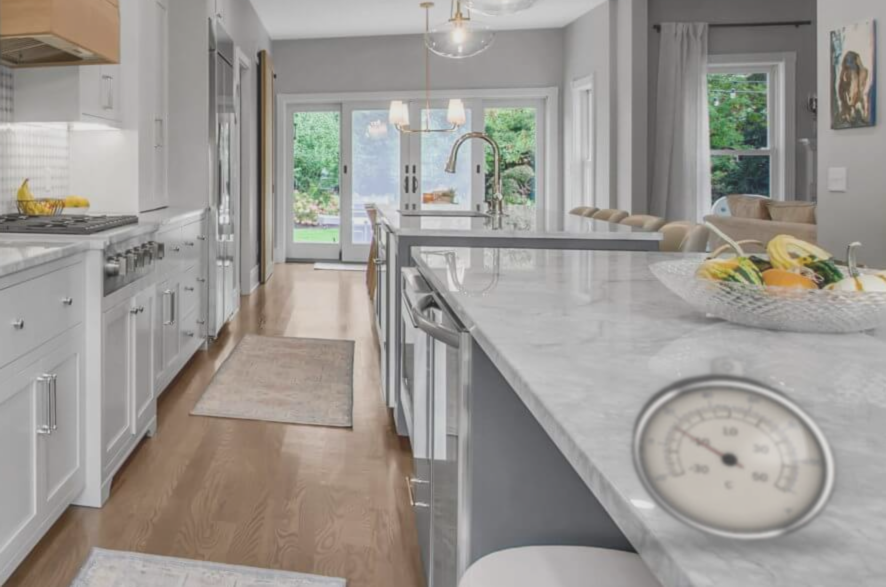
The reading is -10
